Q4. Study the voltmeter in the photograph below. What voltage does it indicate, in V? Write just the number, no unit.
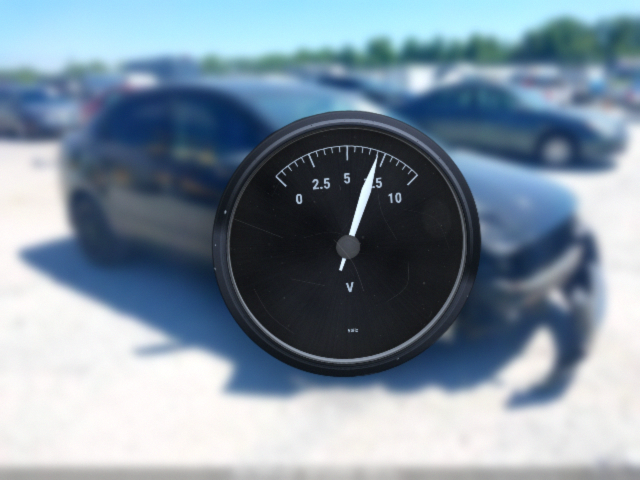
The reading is 7
